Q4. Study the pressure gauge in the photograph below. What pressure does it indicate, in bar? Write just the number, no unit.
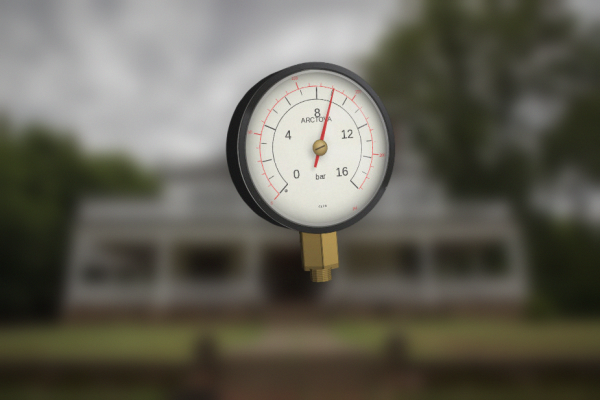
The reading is 9
